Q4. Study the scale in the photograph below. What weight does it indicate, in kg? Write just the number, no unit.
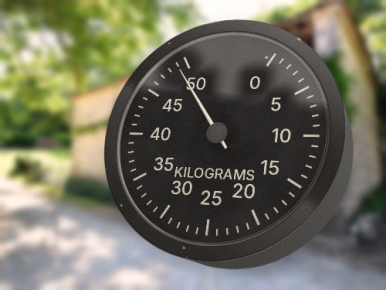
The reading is 49
